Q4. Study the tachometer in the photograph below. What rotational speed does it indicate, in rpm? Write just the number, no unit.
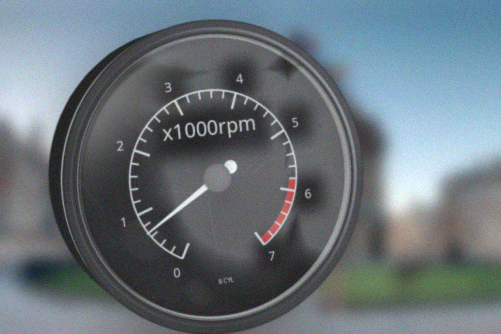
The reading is 700
